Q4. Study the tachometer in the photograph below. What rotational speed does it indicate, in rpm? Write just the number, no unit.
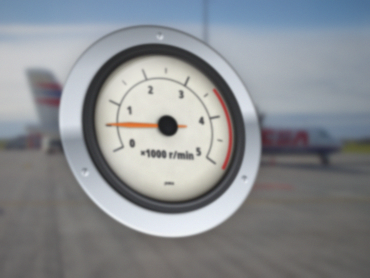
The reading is 500
